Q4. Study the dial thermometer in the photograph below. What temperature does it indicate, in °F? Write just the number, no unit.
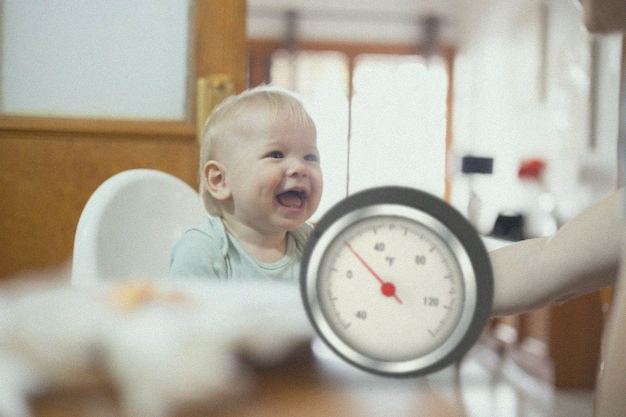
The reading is 20
